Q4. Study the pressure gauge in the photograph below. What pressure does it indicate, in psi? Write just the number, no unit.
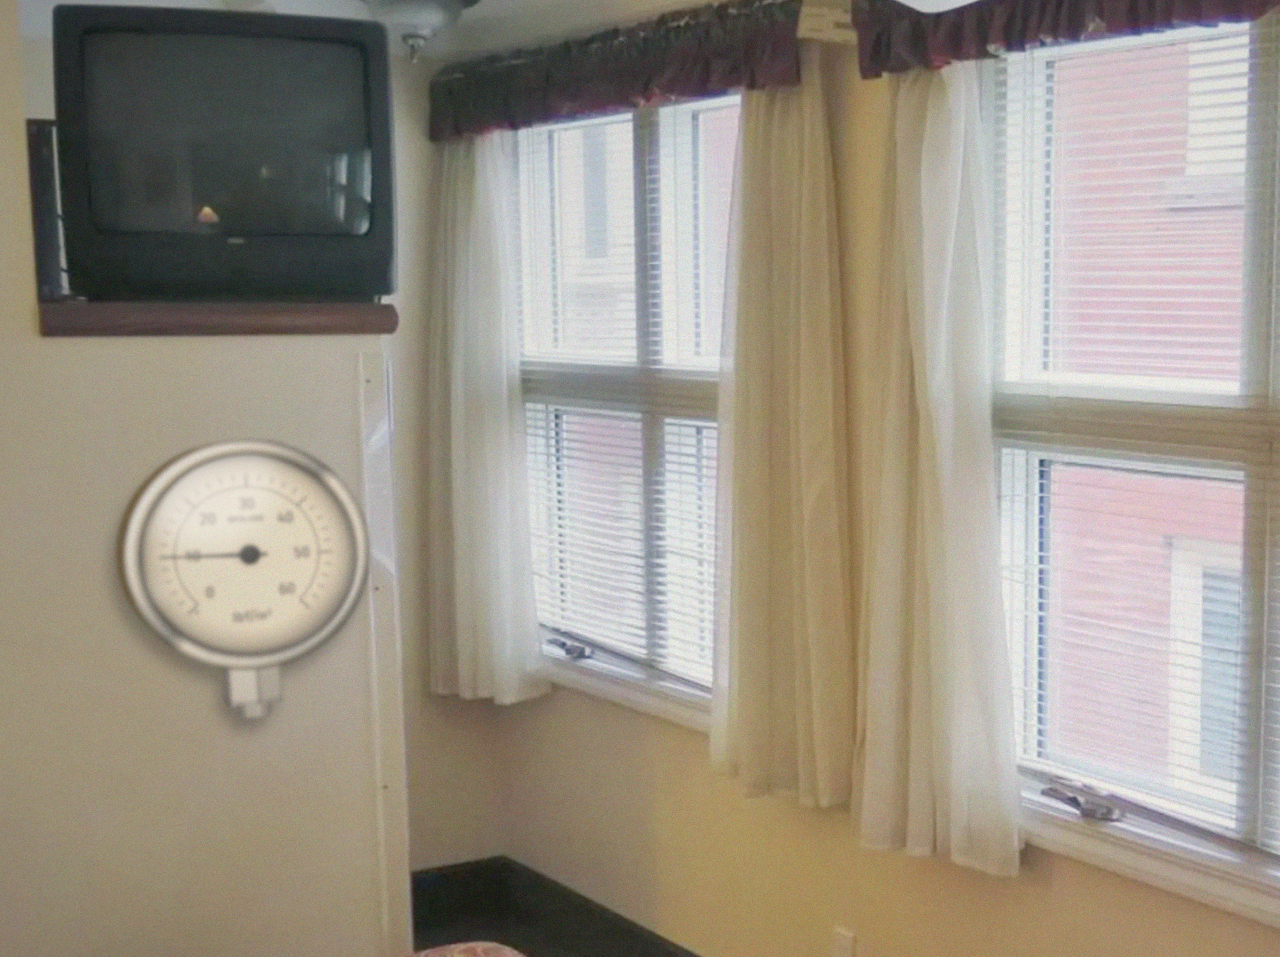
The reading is 10
